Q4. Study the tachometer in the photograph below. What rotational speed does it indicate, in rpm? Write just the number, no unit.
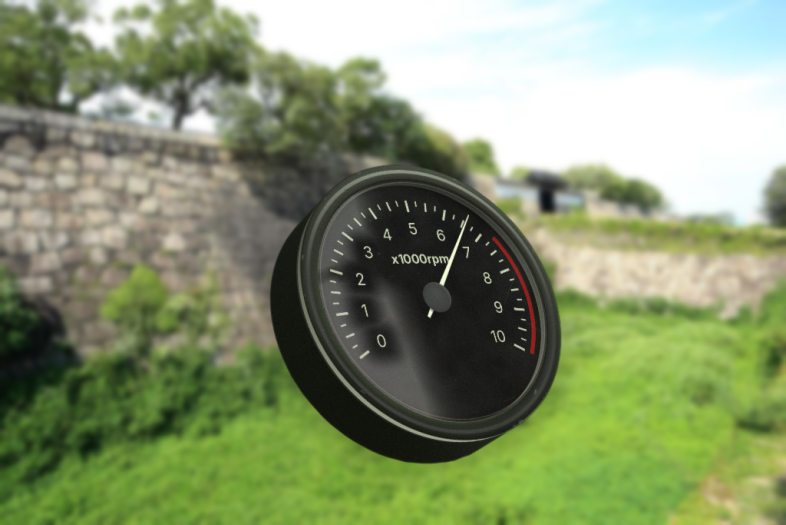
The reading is 6500
